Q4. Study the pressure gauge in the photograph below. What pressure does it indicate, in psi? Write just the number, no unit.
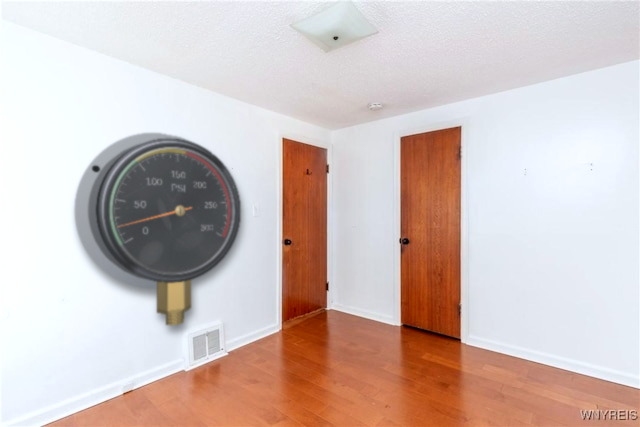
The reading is 20
